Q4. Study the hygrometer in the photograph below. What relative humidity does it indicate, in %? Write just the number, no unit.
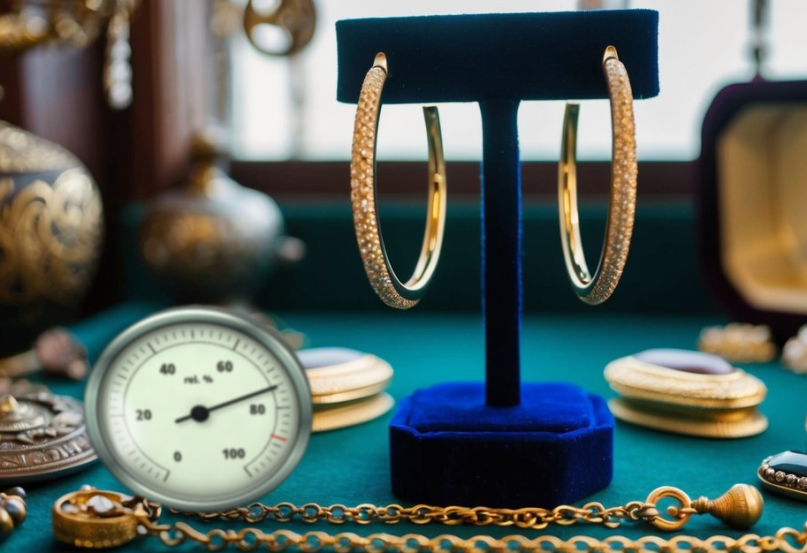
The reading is 74
